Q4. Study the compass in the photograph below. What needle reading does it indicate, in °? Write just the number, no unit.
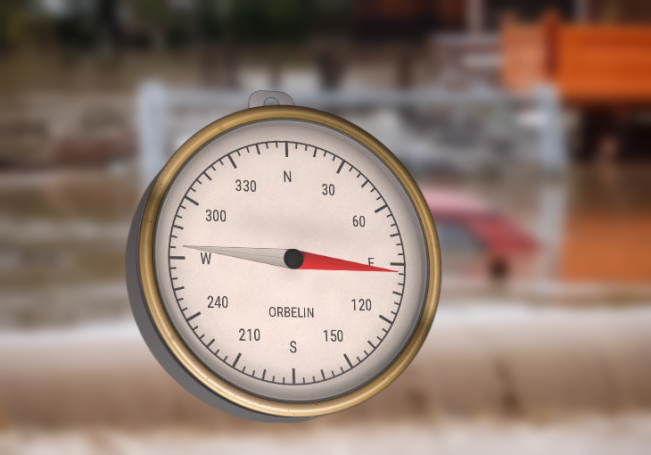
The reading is 95
